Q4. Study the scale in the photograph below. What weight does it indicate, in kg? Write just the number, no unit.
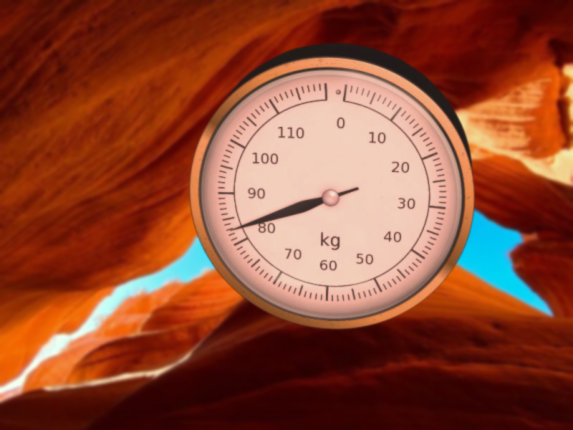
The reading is 83
